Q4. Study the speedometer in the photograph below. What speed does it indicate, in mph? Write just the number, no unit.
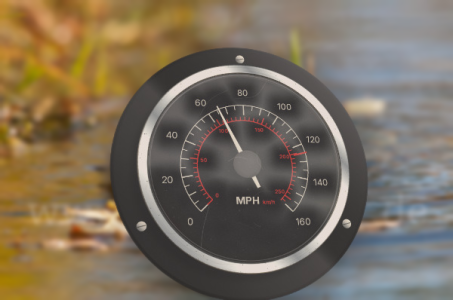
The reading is 65
